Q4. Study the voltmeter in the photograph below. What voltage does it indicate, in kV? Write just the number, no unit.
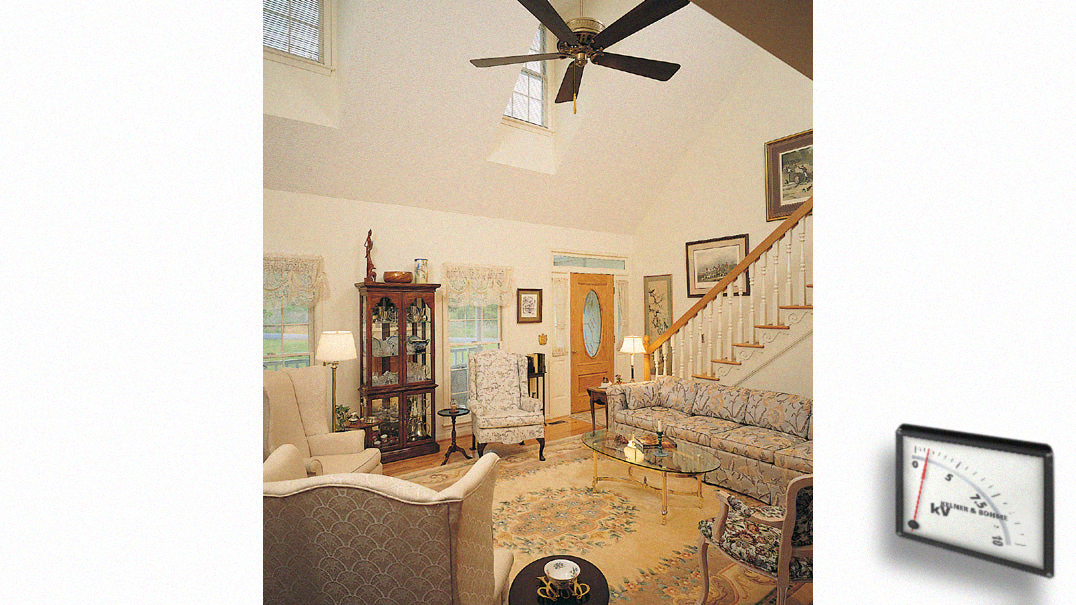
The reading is 2.5
